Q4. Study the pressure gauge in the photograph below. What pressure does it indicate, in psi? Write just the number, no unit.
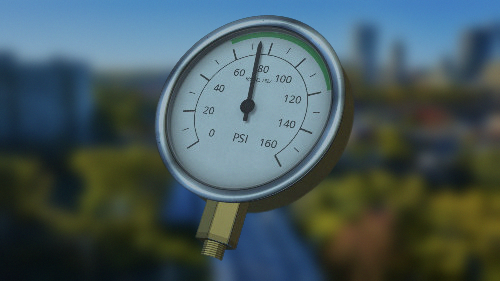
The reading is 75
